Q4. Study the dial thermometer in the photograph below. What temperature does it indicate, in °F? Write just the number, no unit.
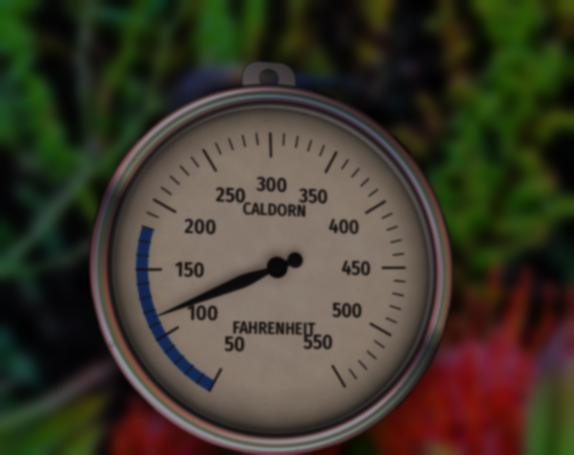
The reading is 115
